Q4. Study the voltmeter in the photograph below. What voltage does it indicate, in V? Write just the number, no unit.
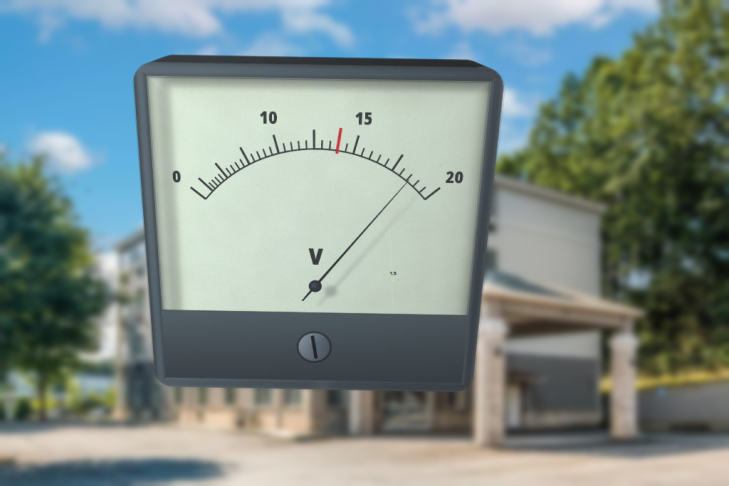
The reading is 18.5
